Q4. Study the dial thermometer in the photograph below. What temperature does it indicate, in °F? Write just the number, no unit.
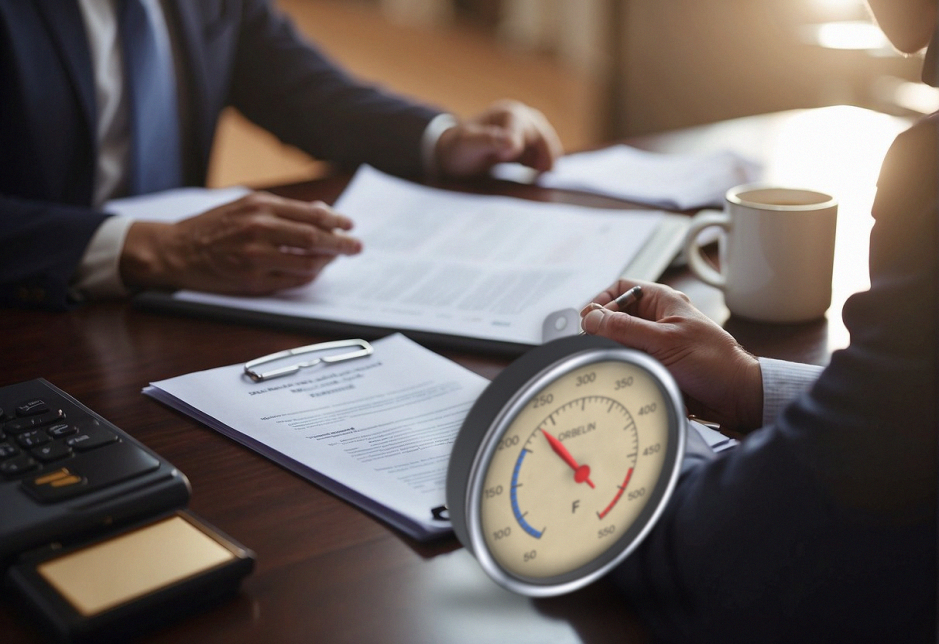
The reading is 230
